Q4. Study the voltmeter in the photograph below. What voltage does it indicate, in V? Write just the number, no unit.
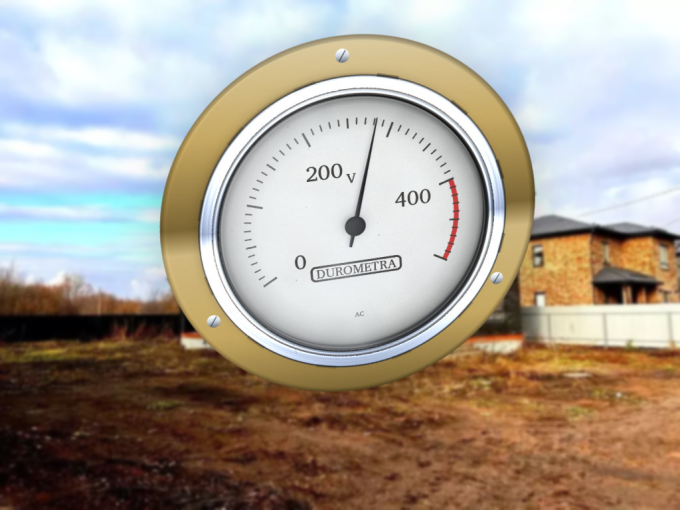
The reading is 280
